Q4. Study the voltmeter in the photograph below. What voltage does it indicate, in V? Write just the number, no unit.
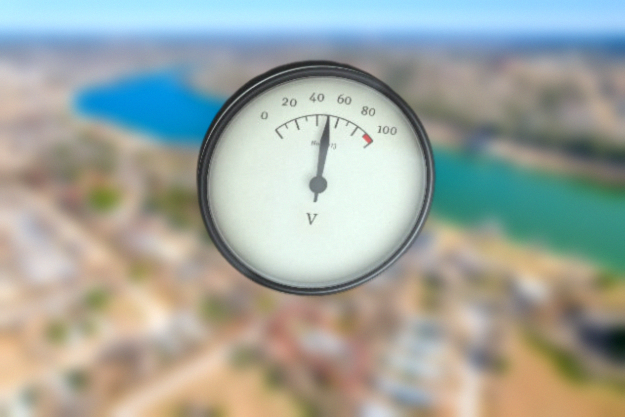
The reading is 50
